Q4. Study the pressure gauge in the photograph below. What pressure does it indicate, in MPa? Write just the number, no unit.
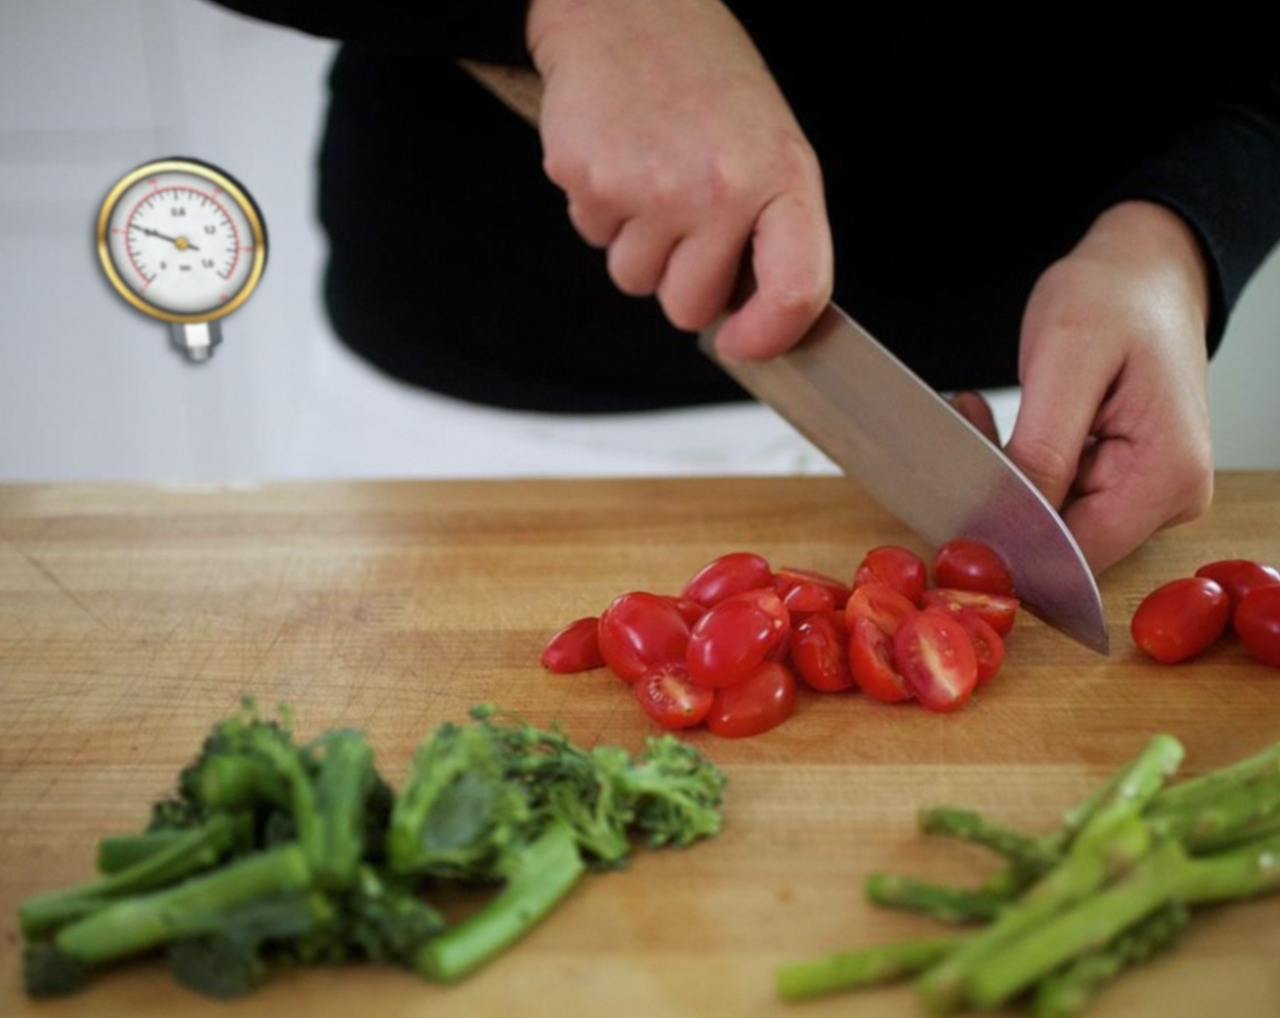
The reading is 0.4
